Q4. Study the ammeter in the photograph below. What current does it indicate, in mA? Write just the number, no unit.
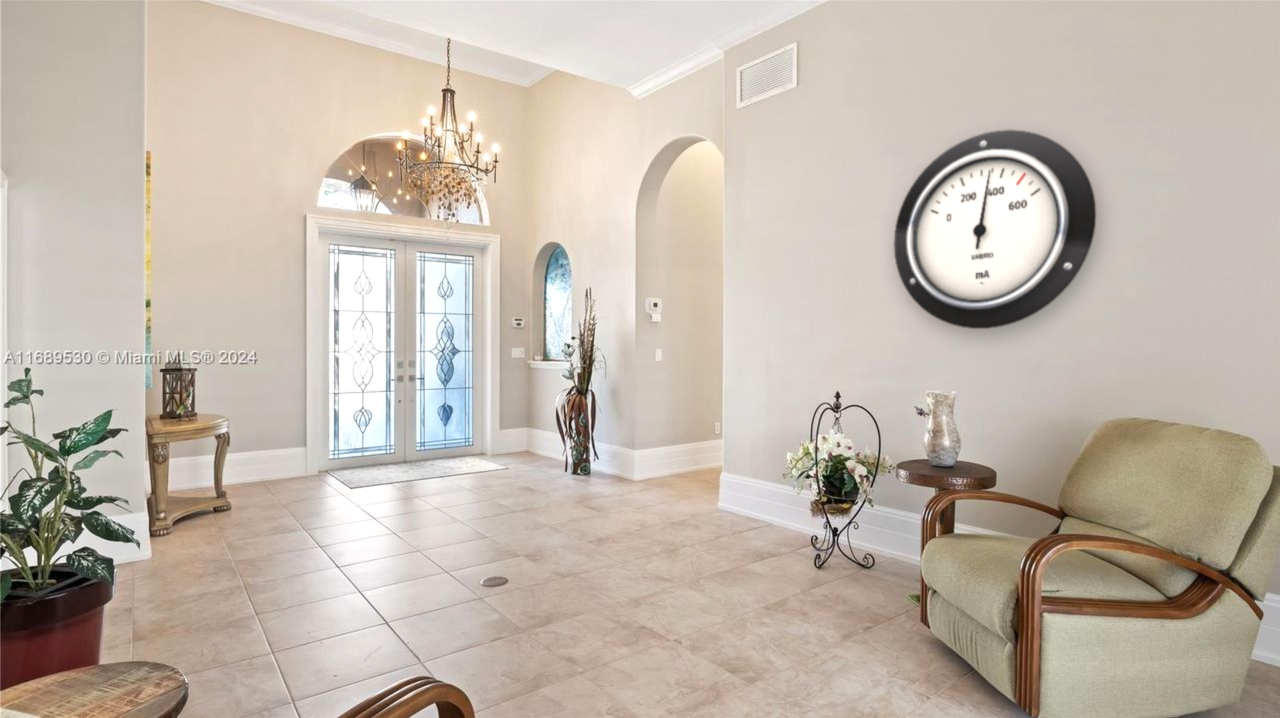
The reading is 350
